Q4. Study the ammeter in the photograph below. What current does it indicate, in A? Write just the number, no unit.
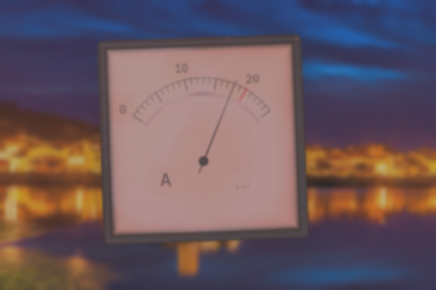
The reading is 18
